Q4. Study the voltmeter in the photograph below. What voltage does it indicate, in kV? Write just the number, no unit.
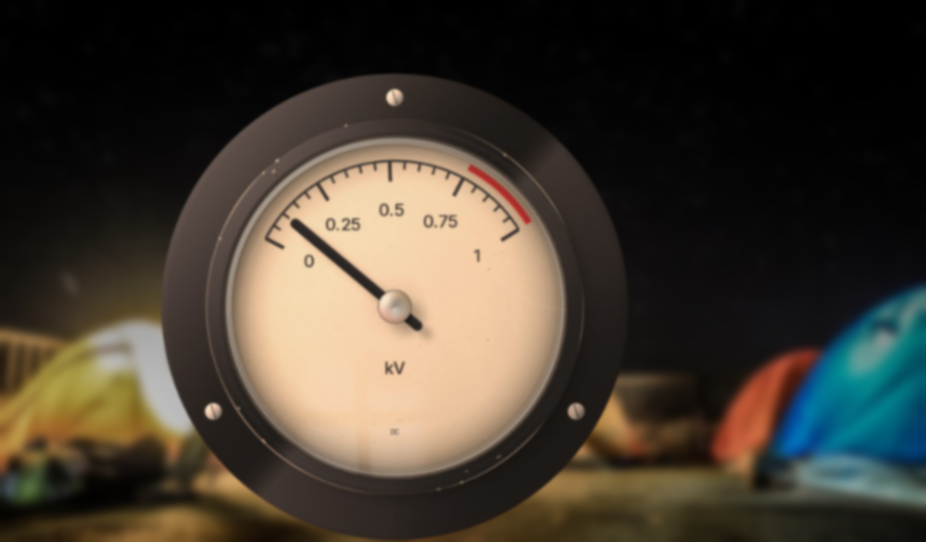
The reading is 0.1
